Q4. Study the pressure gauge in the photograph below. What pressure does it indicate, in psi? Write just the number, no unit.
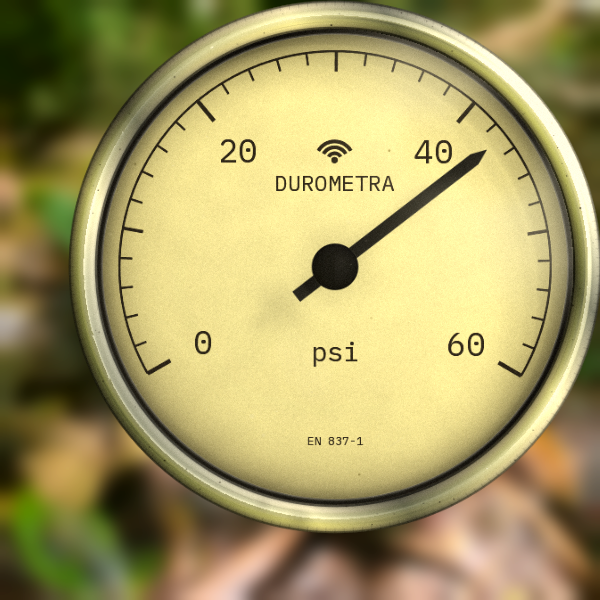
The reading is 43
